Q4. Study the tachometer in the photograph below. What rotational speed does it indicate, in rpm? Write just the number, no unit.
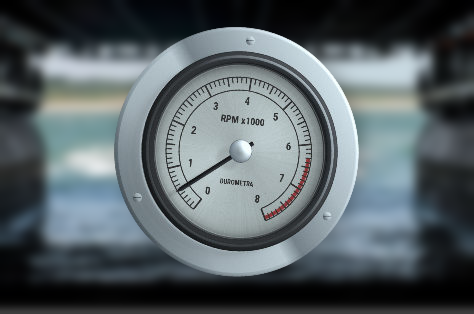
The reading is 500
